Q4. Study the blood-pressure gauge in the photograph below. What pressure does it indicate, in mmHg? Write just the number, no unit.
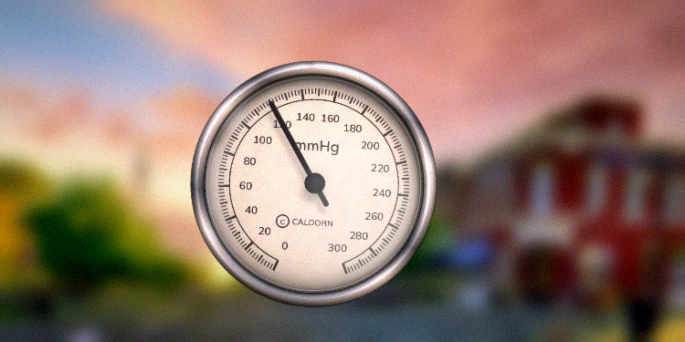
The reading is 120
